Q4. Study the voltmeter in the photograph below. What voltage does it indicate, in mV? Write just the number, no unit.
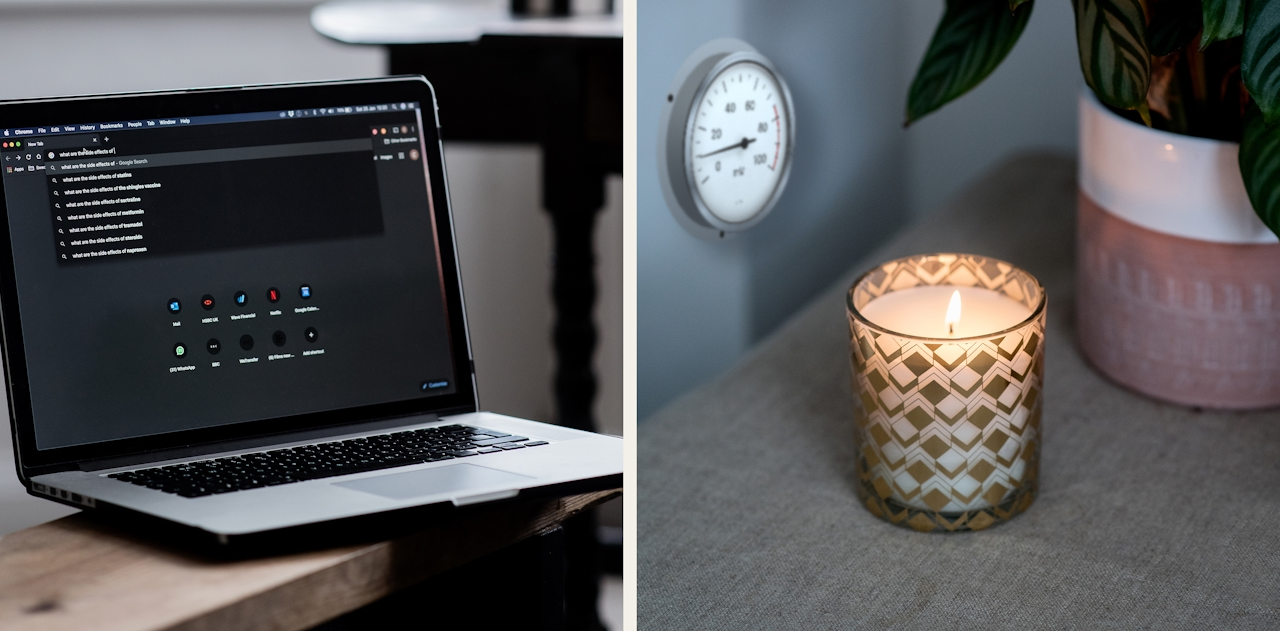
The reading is 10
